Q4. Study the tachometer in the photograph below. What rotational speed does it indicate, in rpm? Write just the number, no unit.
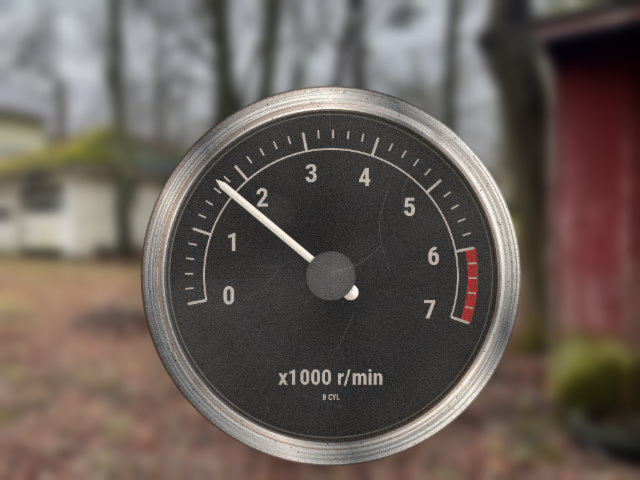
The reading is 1700
